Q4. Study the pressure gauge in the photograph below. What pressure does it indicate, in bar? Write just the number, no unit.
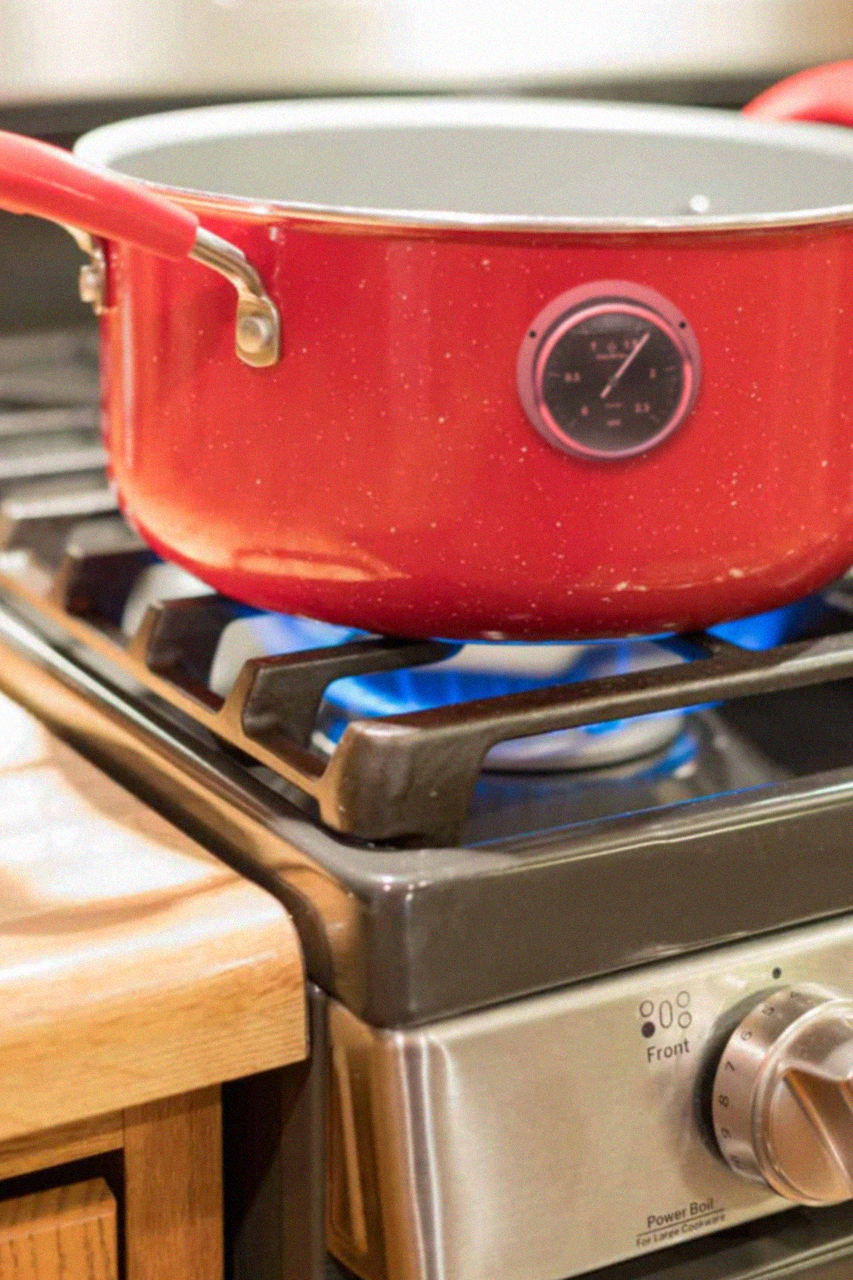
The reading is 1.6
